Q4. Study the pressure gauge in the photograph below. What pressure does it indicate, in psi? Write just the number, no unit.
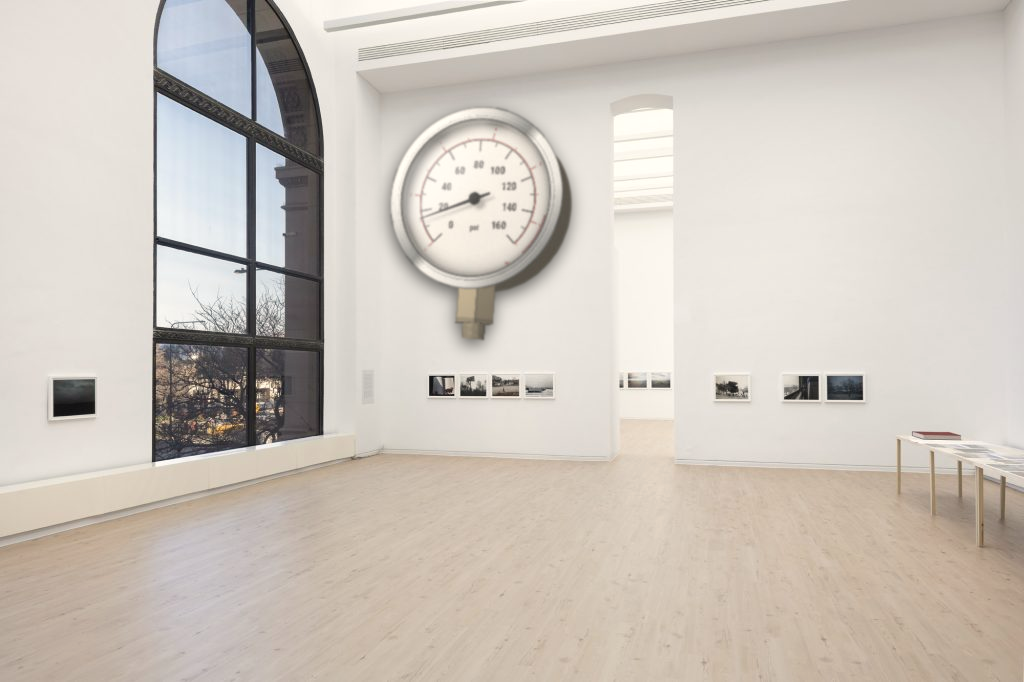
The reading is 15
